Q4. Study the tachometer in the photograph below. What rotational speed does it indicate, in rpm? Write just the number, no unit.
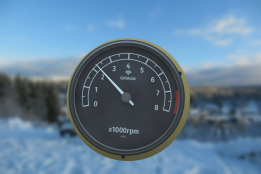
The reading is 2250
